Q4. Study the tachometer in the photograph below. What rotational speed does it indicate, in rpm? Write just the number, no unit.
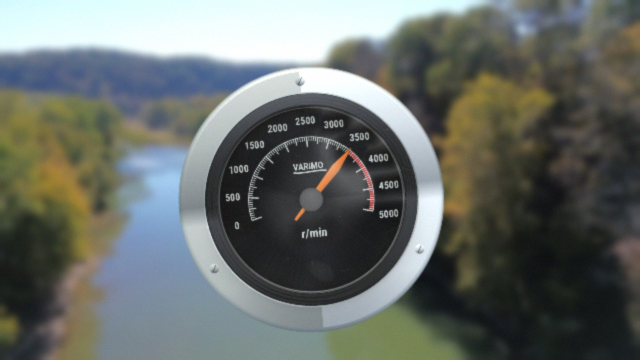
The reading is 3500
